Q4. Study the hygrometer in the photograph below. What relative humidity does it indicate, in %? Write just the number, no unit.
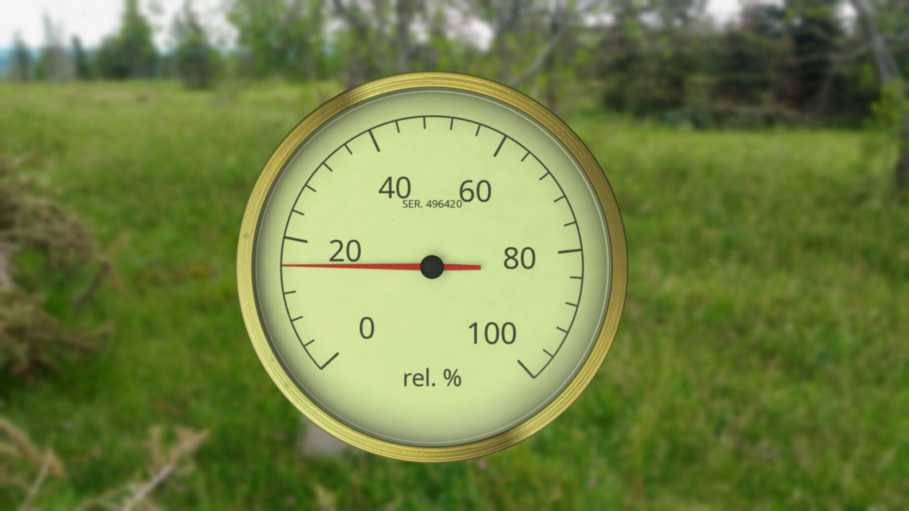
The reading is 16
